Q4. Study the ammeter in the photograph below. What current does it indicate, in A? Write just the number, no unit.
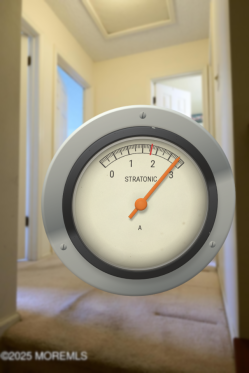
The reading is 2.75
